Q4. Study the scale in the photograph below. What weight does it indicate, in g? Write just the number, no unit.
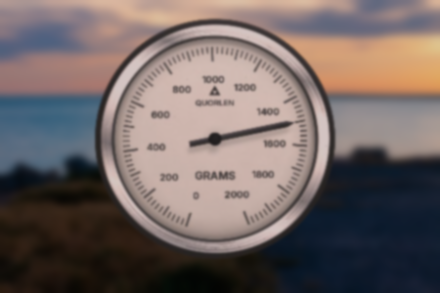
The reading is 1500
